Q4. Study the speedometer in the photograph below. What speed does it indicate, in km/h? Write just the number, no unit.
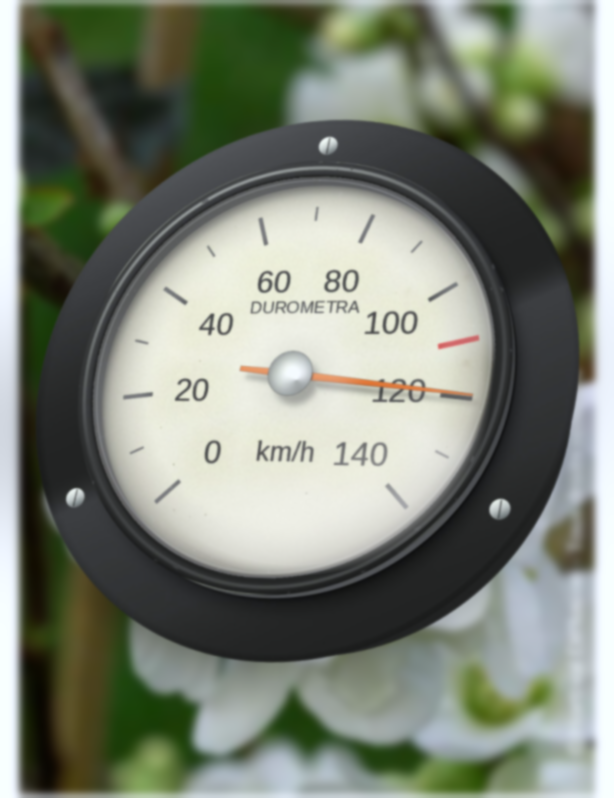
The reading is 120
